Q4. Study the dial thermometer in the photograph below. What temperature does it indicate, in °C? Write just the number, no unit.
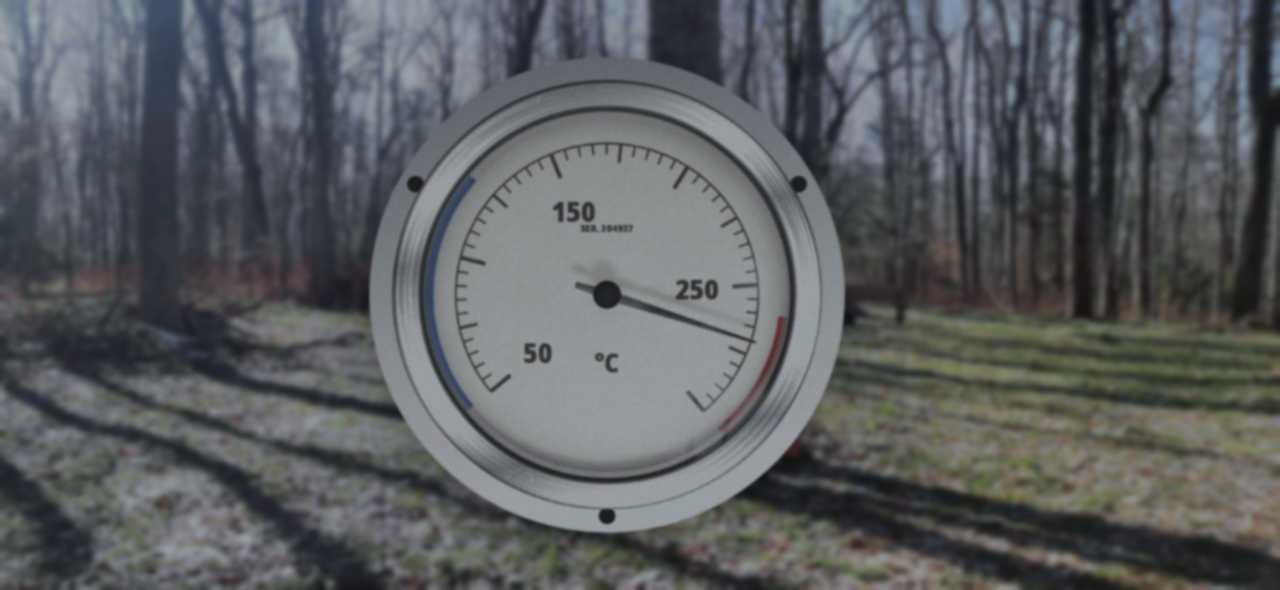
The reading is 270
